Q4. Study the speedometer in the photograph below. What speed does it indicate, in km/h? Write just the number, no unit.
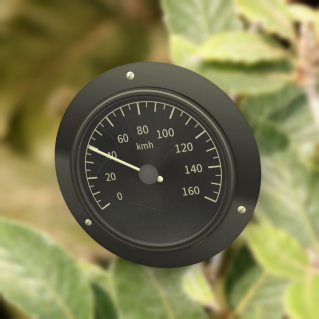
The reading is 40
